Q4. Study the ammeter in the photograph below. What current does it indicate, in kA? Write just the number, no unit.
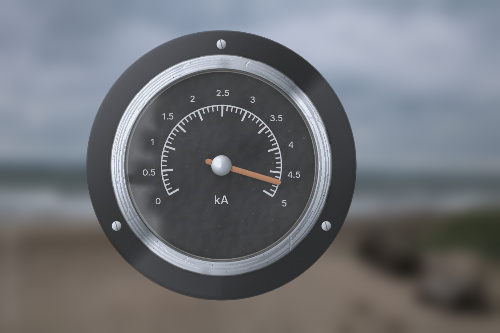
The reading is 4.7
